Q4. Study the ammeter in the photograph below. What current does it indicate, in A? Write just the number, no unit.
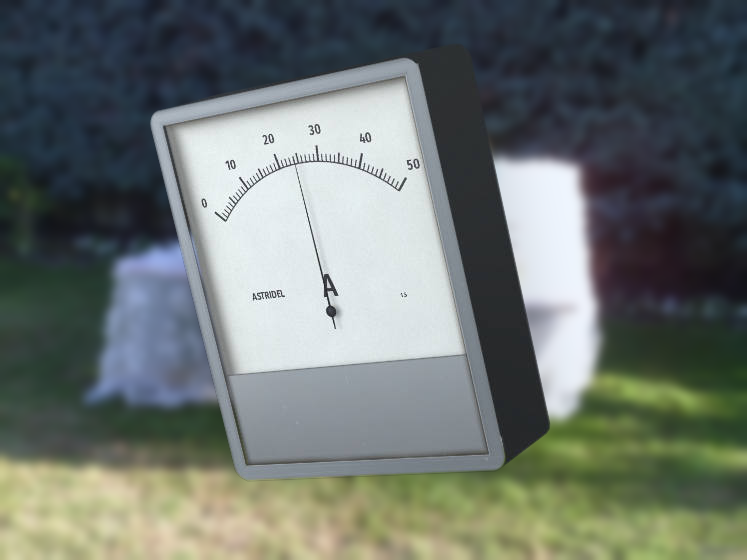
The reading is 25
